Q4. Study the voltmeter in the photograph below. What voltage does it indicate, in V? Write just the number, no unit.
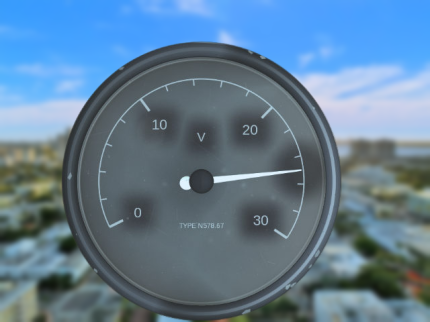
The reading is 25
